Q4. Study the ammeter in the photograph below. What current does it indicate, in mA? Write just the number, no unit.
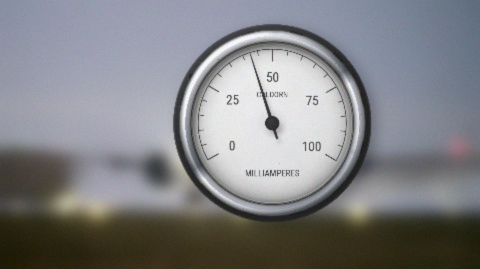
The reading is 42.5
